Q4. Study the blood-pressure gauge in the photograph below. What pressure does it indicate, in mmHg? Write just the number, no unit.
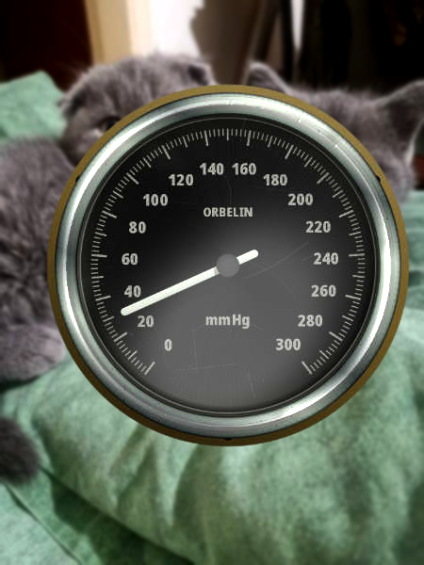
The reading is 30
